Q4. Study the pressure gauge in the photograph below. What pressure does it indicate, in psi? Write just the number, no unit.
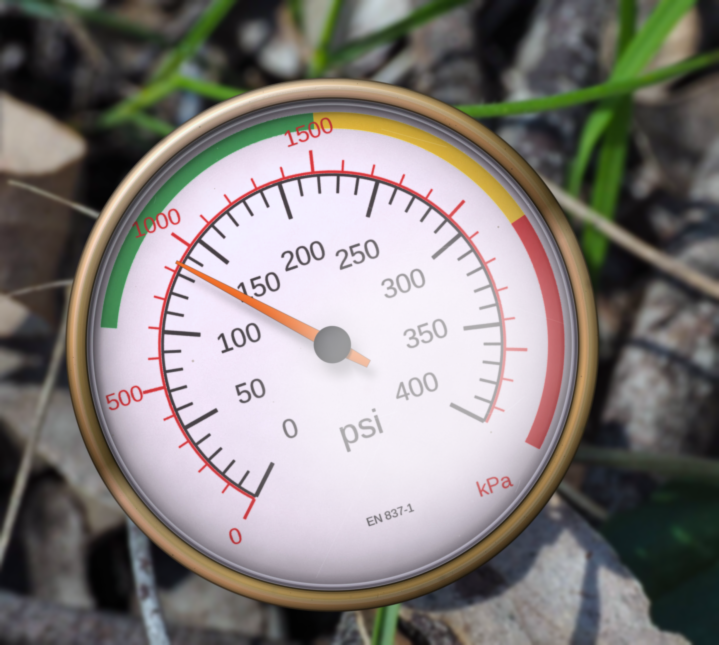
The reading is 135
